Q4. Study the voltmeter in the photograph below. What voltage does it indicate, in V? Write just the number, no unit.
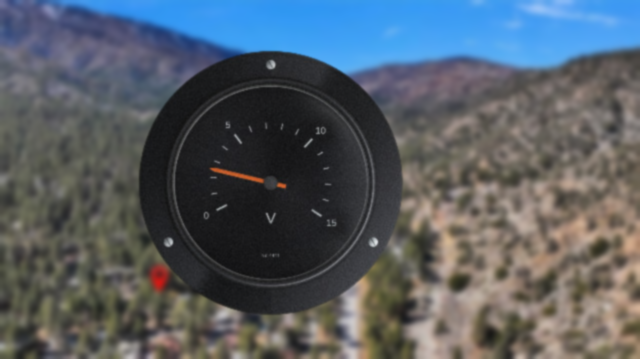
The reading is 2.5
